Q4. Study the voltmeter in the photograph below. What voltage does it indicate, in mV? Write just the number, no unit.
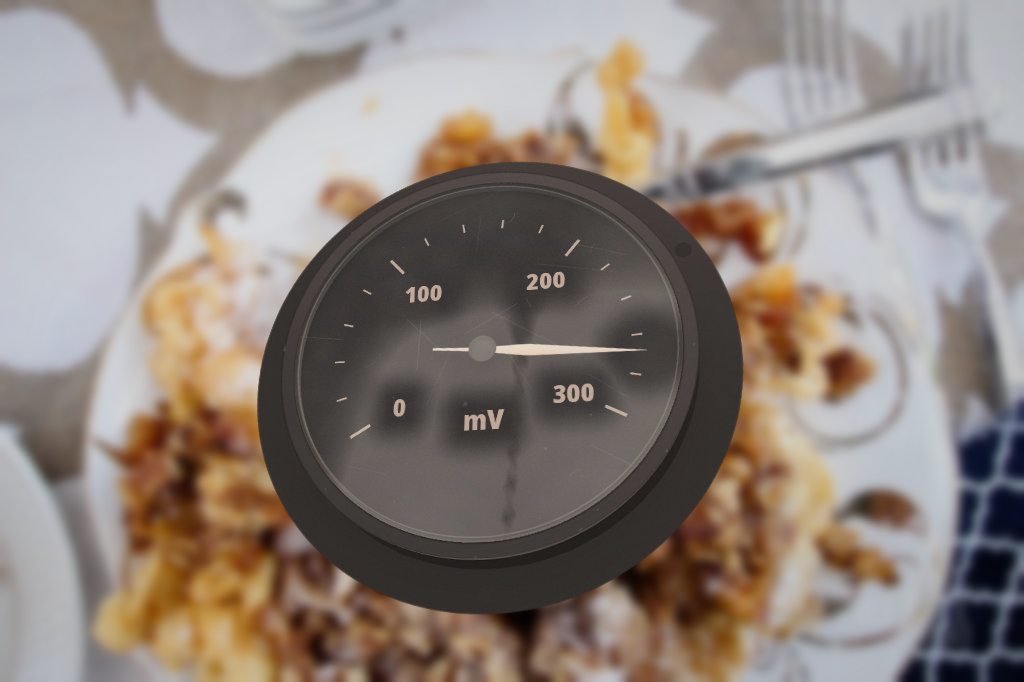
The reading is 270
